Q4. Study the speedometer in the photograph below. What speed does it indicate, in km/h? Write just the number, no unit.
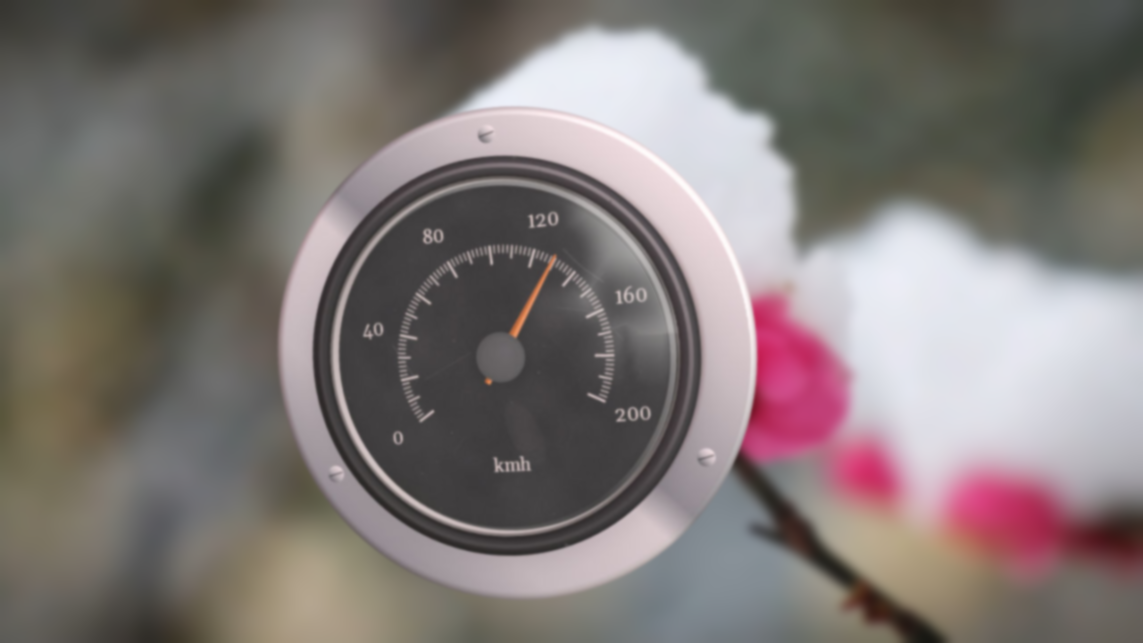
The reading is 130
